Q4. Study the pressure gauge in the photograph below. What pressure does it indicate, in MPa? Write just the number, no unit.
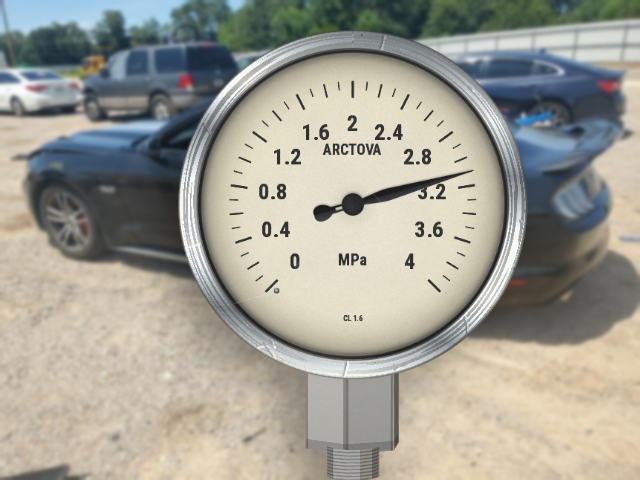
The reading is 3.1
